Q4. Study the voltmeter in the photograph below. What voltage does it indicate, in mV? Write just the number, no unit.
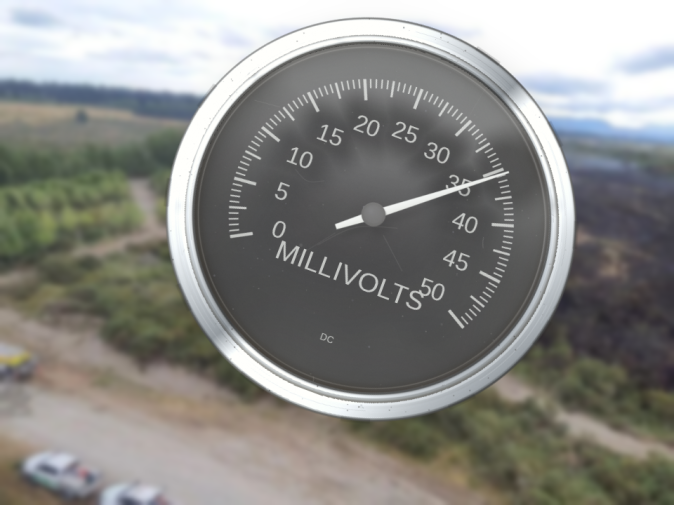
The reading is 35.5
